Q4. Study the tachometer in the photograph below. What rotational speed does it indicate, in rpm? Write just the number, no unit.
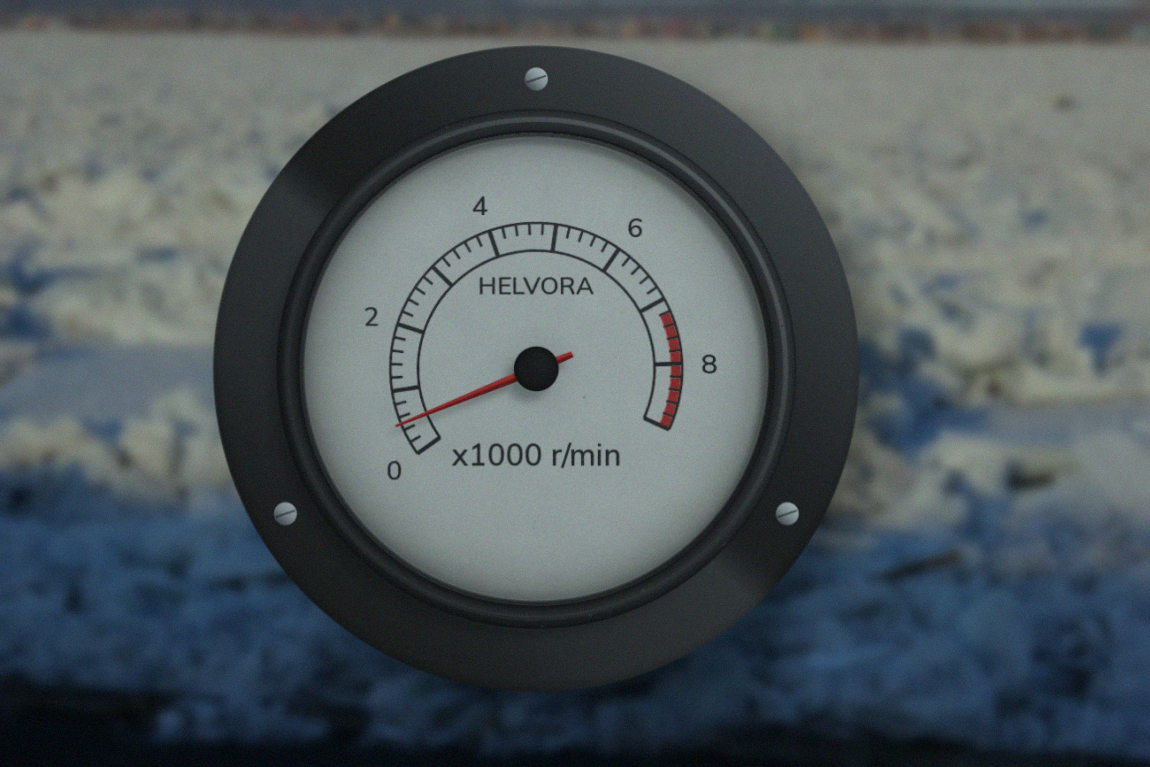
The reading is 500
